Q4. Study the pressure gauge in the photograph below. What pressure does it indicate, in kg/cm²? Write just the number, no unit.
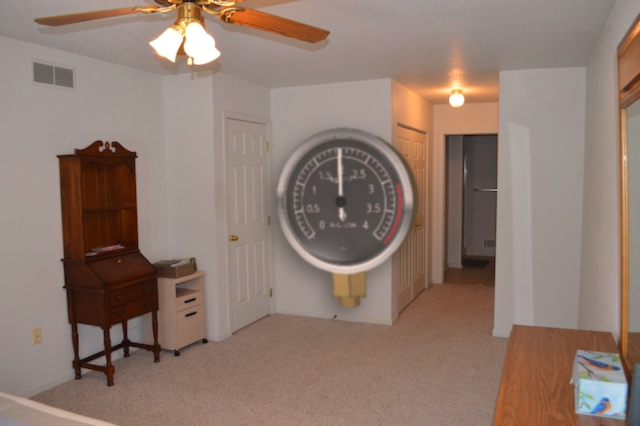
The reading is 2
